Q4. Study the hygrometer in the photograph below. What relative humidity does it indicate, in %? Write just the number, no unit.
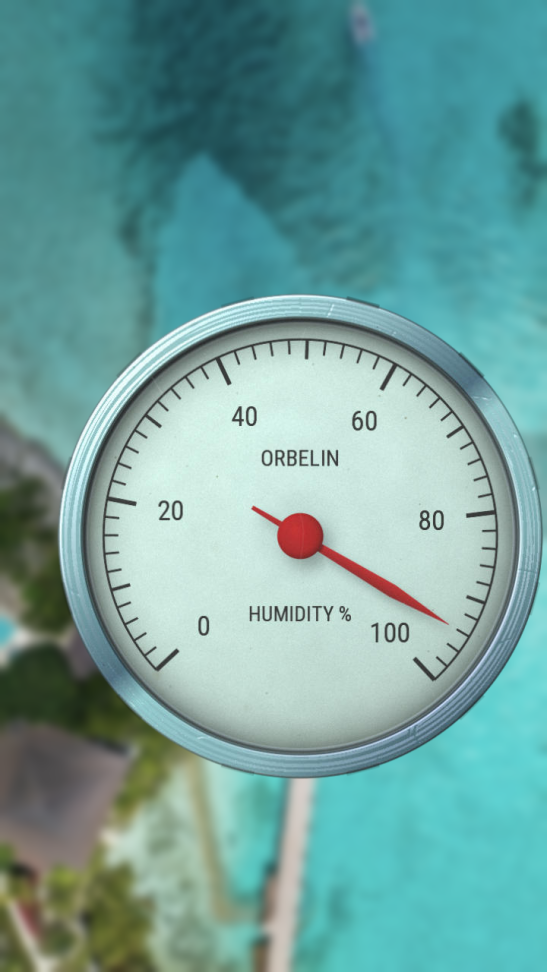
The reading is 94
